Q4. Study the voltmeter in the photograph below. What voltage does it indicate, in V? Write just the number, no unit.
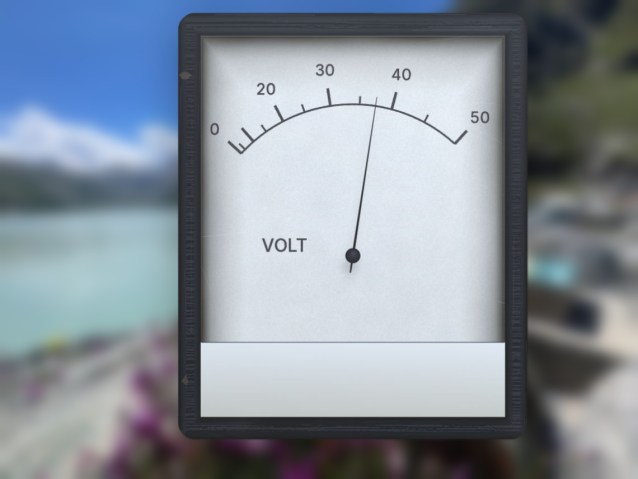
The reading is 37.5
